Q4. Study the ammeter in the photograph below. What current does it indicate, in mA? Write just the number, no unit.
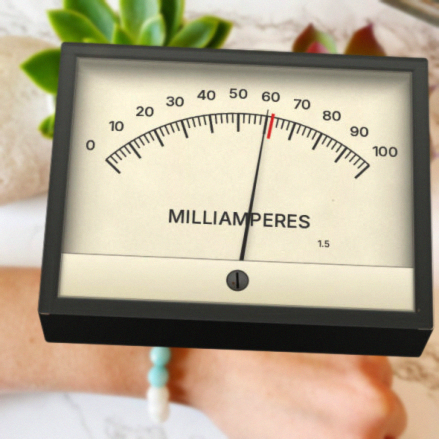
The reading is 60
